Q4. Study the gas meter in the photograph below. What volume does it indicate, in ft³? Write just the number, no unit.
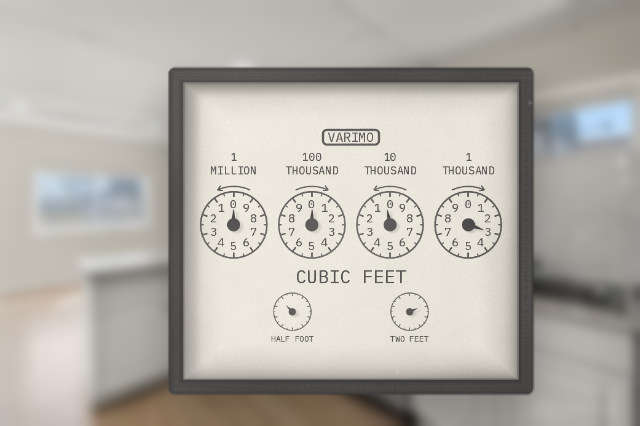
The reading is 300
